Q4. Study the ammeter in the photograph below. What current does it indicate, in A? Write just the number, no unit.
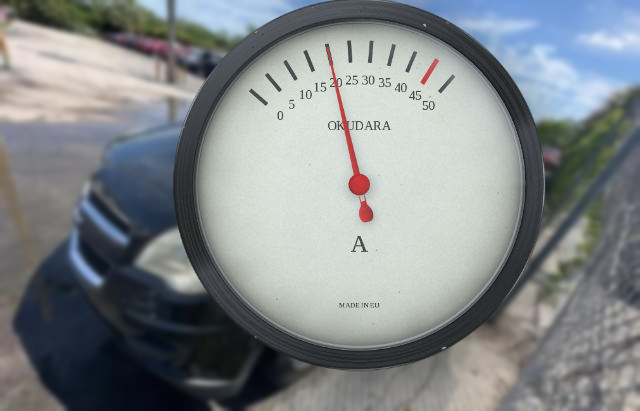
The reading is 20
